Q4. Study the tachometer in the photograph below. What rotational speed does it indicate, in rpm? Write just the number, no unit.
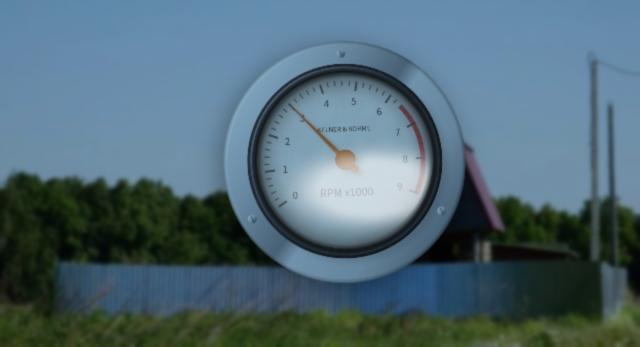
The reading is 3000
